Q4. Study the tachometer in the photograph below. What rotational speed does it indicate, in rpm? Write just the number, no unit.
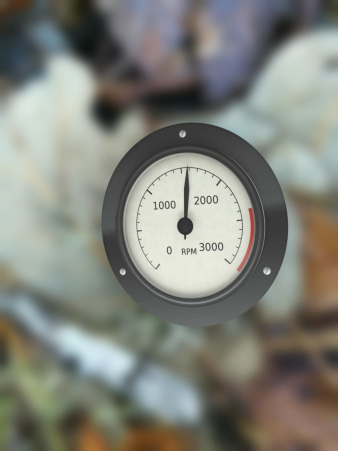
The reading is 1600
